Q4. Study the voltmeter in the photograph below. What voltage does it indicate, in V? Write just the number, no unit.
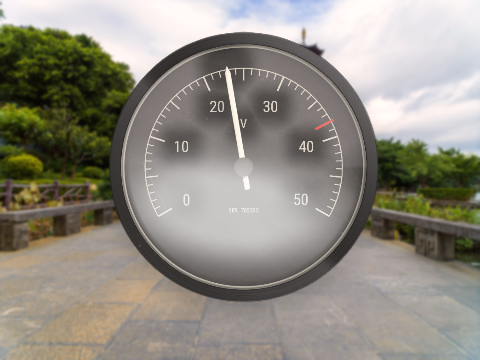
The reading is 23
